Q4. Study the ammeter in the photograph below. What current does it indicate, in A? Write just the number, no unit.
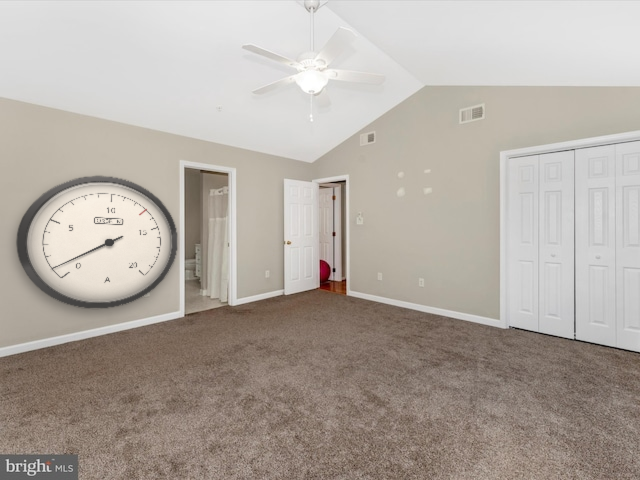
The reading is 1
